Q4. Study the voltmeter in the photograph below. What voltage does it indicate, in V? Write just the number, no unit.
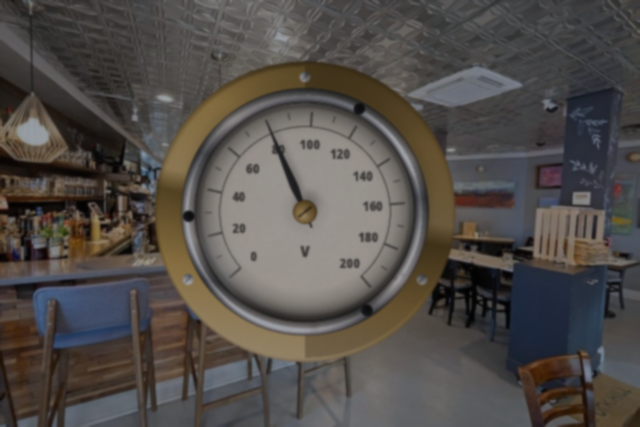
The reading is 80
